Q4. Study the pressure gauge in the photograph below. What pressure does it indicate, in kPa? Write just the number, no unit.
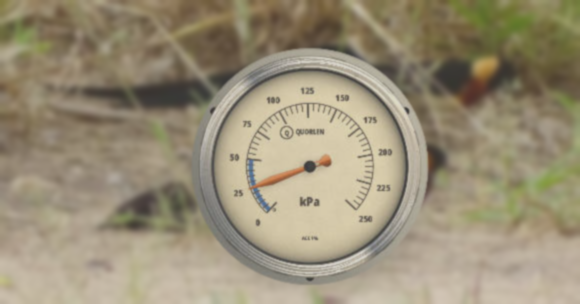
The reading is 25
